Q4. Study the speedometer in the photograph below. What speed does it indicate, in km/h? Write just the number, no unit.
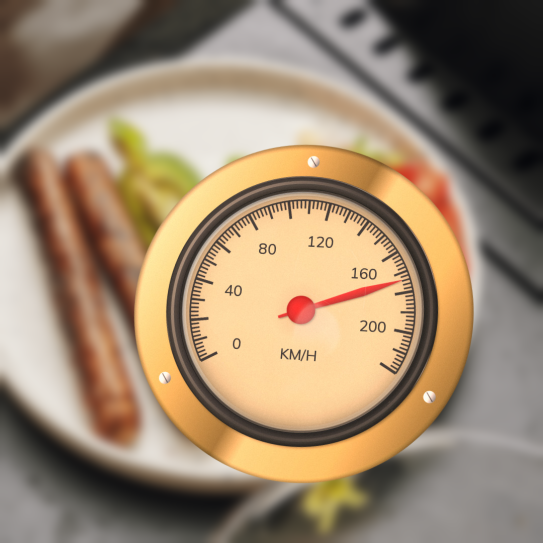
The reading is 174
